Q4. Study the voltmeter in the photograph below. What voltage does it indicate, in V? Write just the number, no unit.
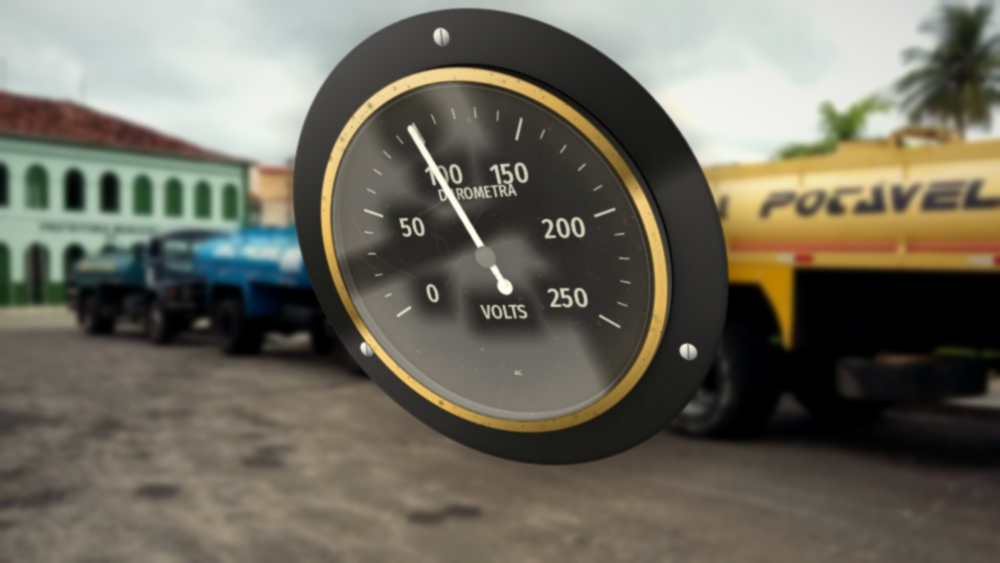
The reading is 100
